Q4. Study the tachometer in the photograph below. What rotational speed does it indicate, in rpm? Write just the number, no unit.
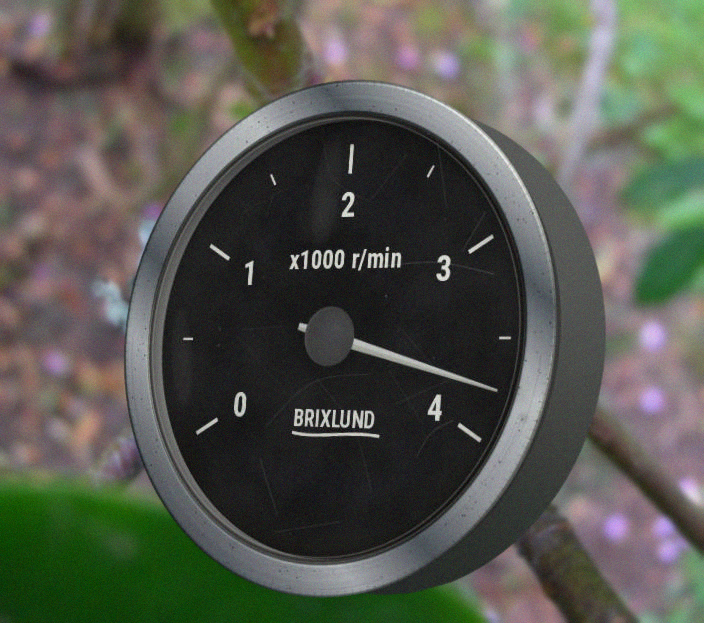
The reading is 3750
